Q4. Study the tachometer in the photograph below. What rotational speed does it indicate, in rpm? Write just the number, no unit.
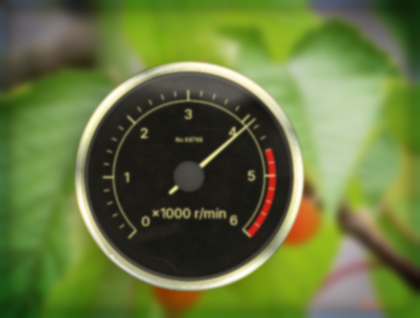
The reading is 4100
